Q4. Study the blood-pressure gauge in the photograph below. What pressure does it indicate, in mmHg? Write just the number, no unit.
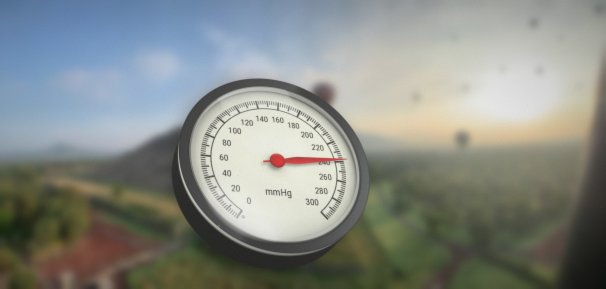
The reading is 240
